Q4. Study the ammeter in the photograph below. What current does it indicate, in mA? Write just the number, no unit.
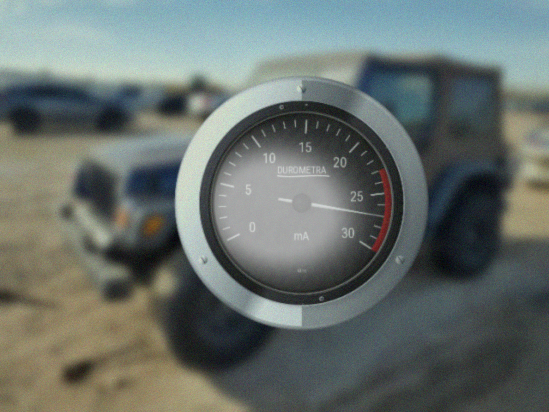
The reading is 27
